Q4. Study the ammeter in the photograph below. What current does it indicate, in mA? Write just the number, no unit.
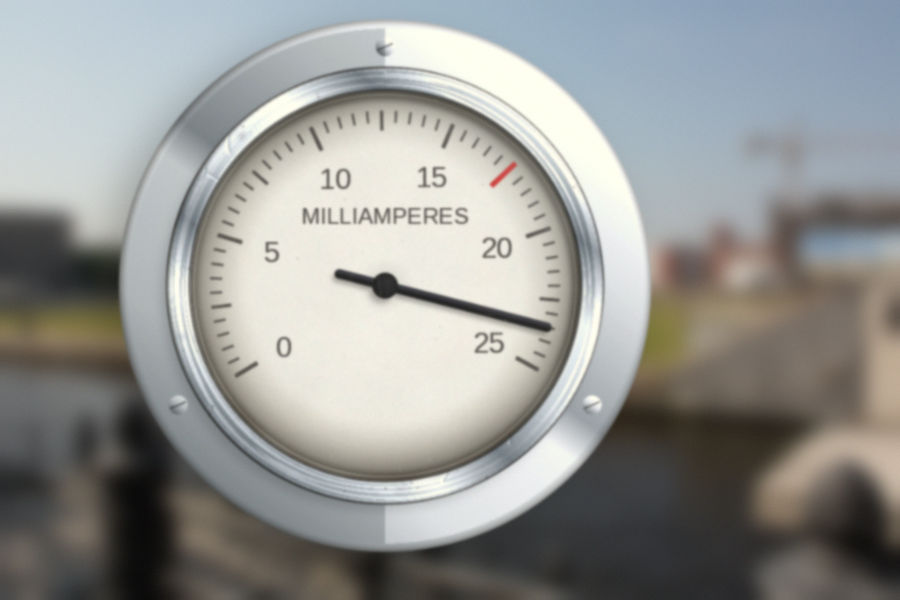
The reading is 23.5
